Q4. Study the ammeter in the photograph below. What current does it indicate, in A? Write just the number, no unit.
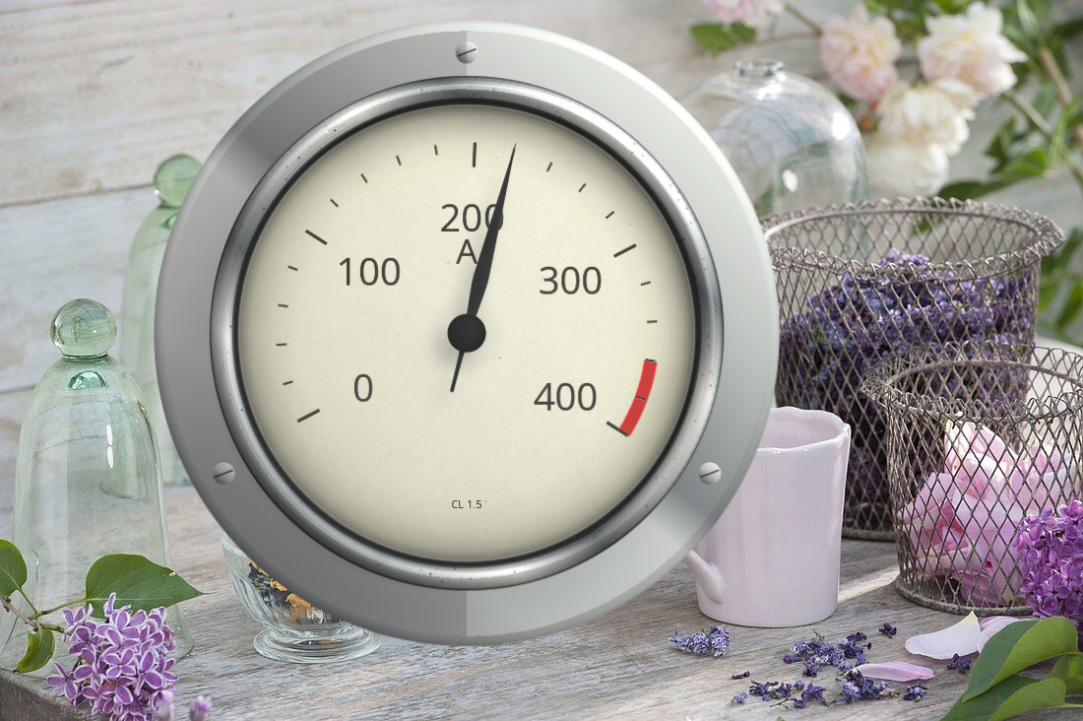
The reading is 220
